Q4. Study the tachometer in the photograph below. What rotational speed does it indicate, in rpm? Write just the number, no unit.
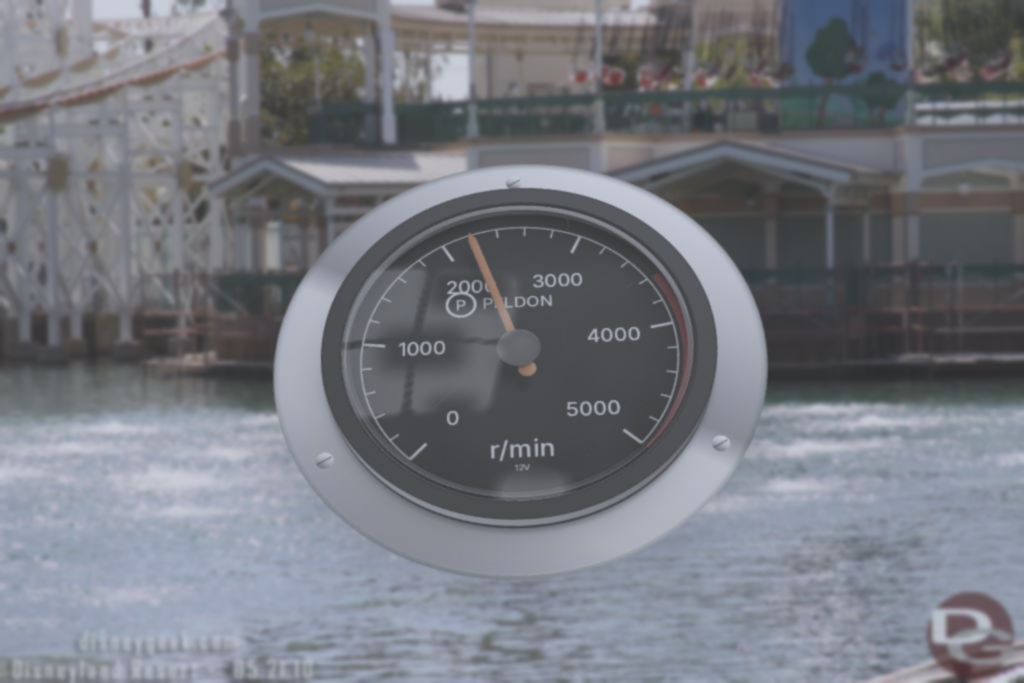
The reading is 2200
